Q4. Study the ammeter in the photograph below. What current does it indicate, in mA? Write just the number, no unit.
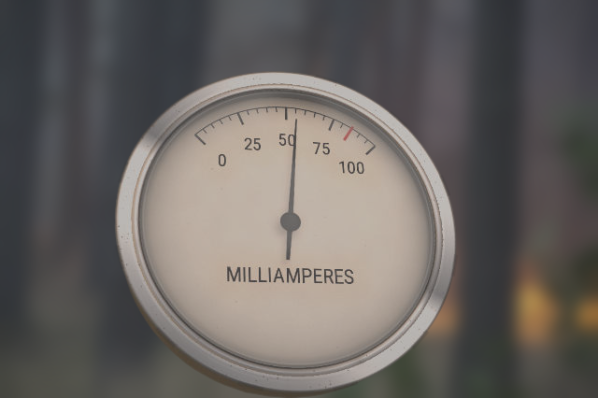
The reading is 55
